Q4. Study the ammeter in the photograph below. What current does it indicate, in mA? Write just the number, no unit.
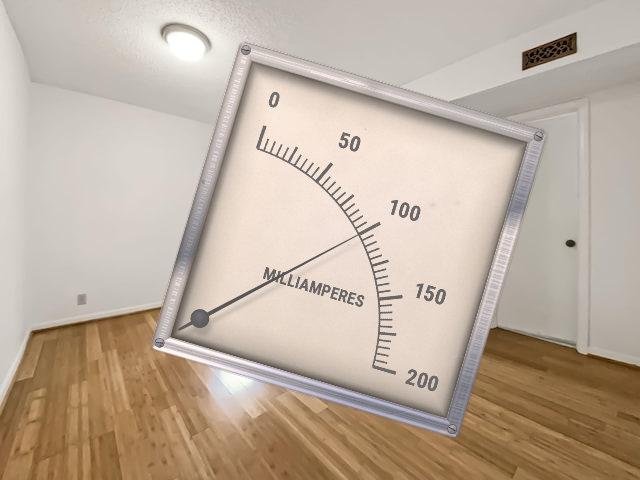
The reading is 100
